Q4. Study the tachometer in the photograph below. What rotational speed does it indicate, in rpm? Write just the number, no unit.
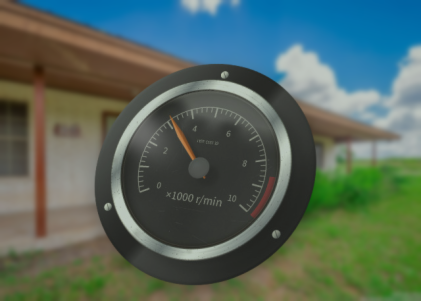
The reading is 3200
